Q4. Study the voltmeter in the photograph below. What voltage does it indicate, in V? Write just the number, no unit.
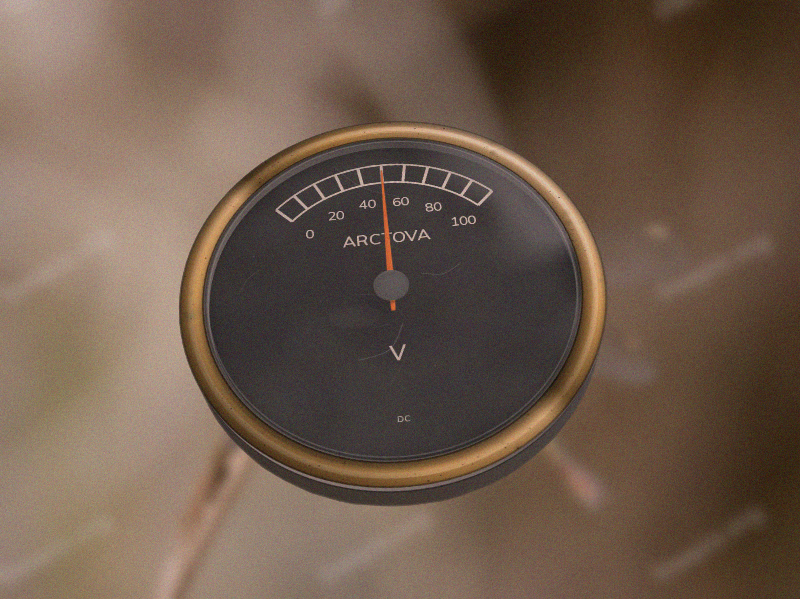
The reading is 50
